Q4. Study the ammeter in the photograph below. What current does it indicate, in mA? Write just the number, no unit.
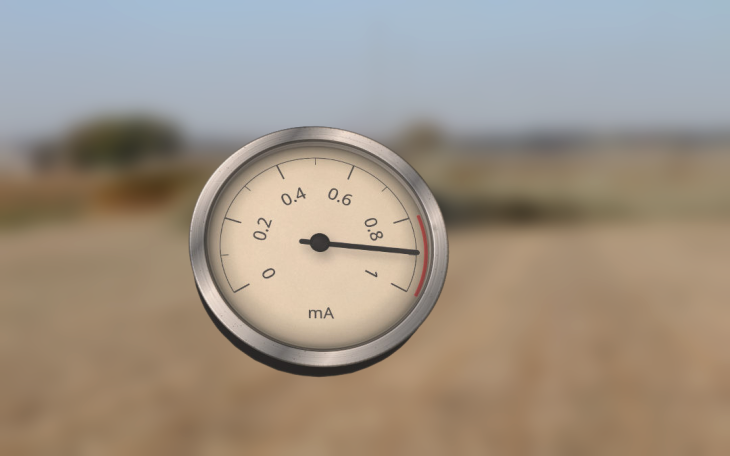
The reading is 0.9
